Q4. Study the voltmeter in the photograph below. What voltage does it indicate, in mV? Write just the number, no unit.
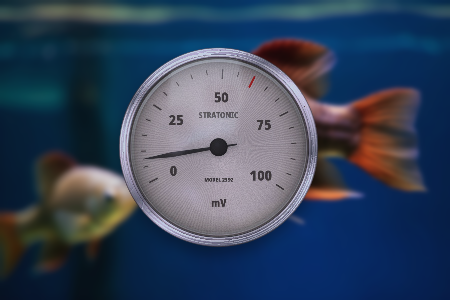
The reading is 7.5
